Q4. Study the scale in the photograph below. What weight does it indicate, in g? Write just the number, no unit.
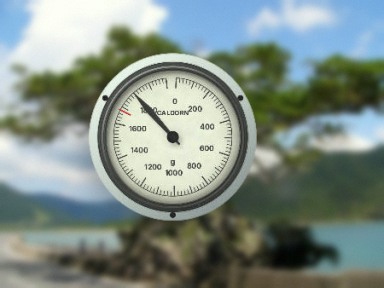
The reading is 1800
